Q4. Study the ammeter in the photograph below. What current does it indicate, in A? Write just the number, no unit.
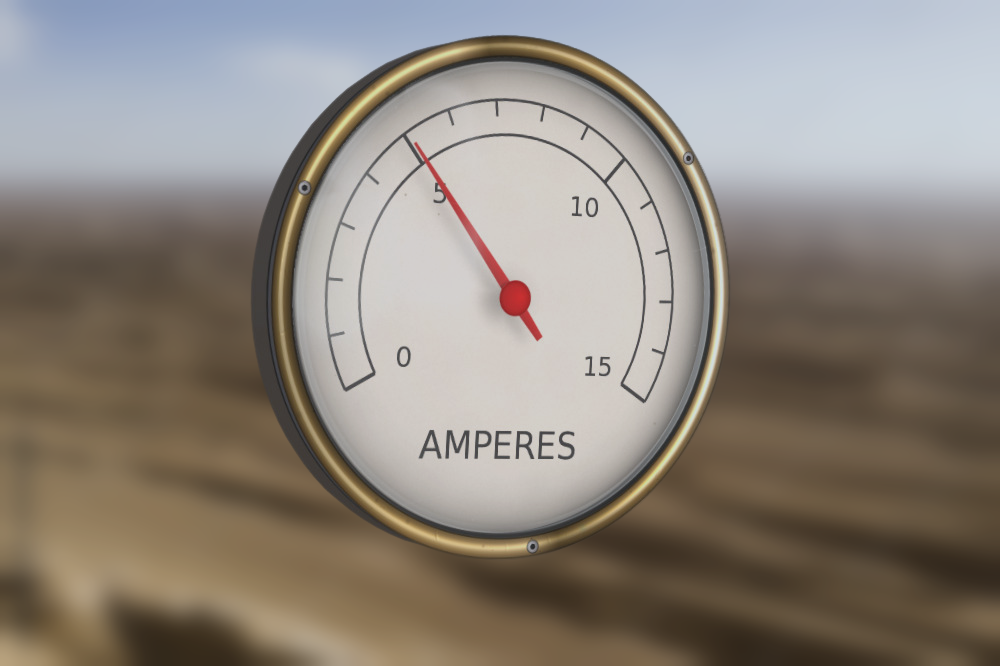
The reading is 5
